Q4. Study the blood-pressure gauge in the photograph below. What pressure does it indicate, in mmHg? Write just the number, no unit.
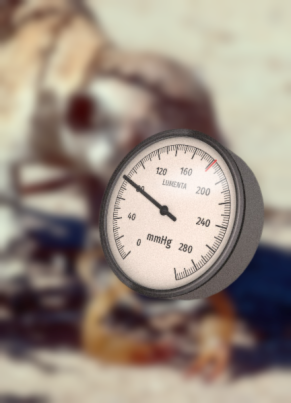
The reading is 80
